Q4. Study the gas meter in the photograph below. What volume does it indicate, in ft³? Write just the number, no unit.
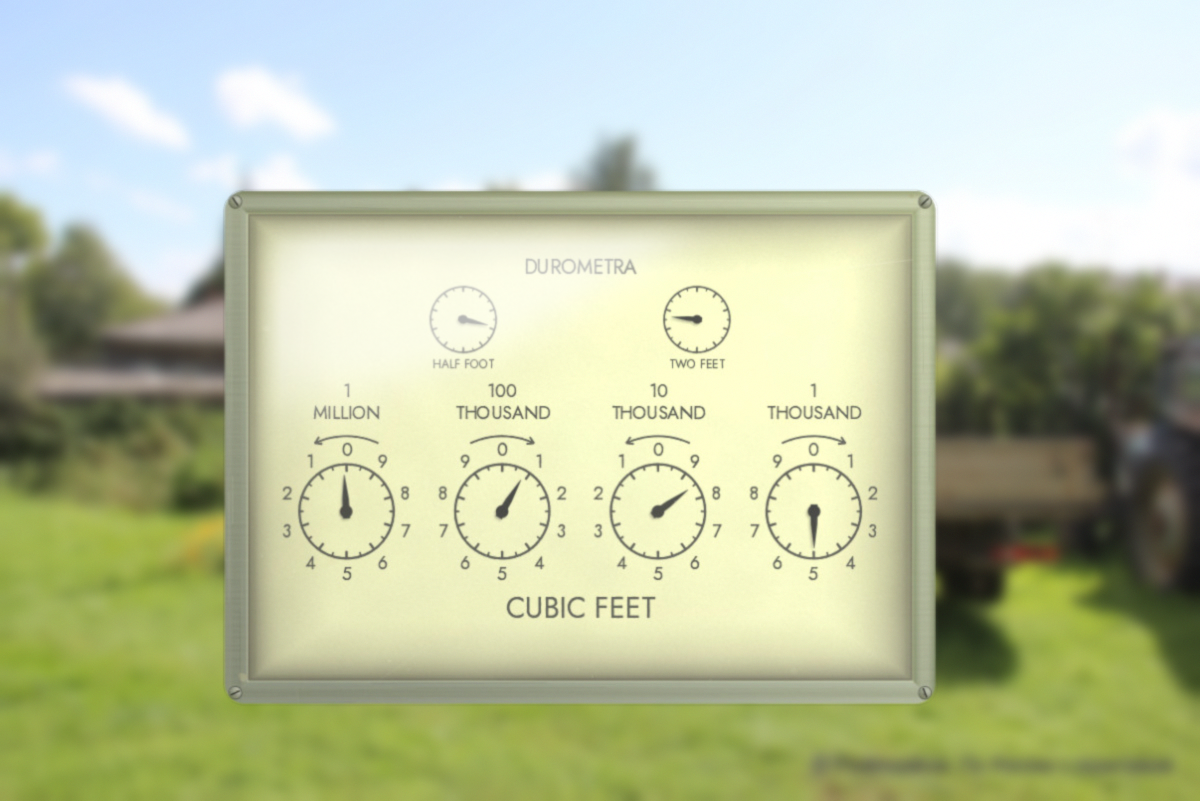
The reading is 8500
